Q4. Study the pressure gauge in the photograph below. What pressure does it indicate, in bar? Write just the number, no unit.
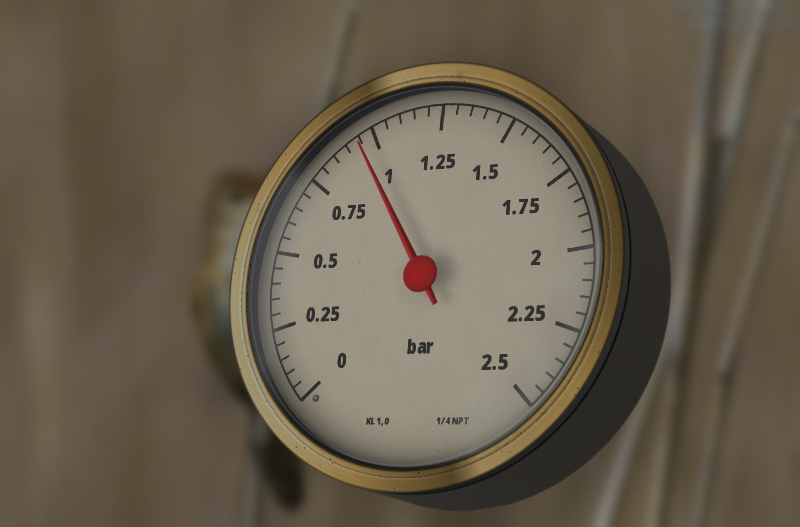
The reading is 0.95
